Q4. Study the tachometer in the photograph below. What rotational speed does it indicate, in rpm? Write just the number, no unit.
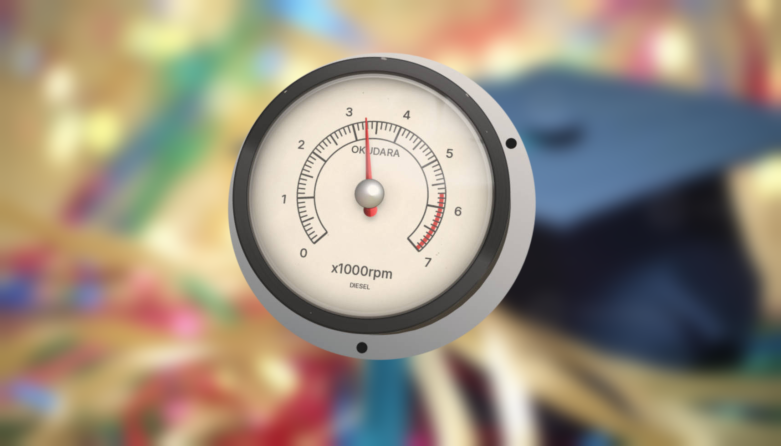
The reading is 3300
